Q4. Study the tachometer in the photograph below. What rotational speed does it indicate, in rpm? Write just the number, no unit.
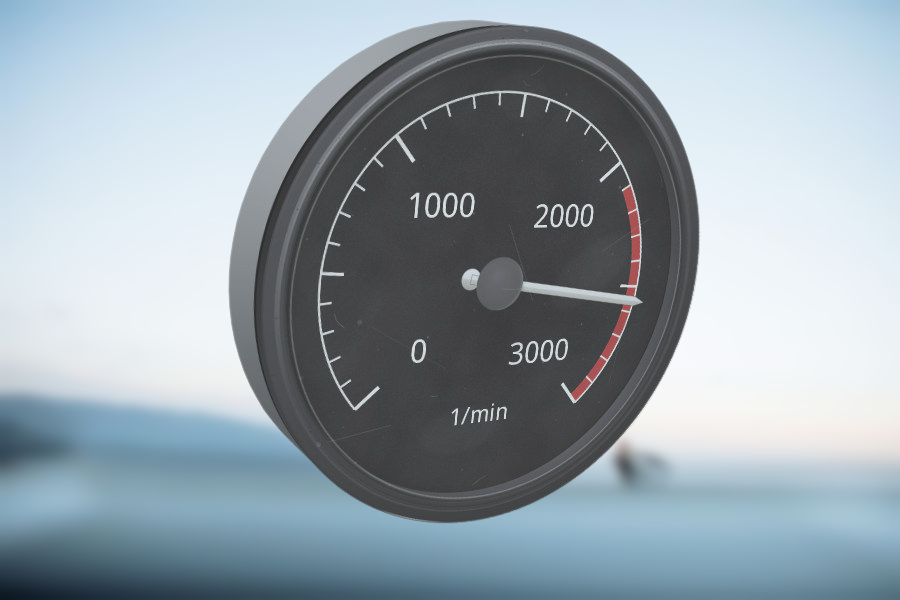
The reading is 2550
